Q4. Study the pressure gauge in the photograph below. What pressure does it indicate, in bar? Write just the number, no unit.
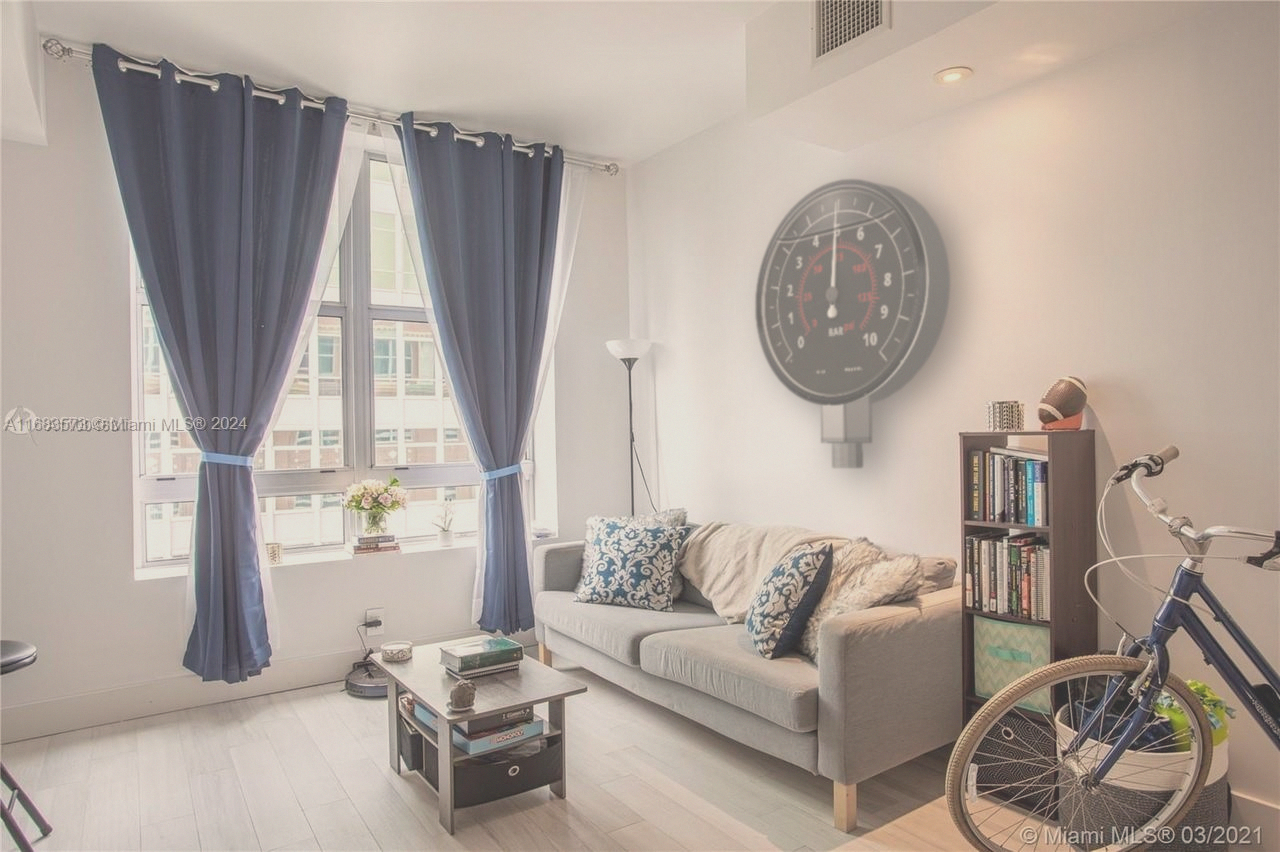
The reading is 5
